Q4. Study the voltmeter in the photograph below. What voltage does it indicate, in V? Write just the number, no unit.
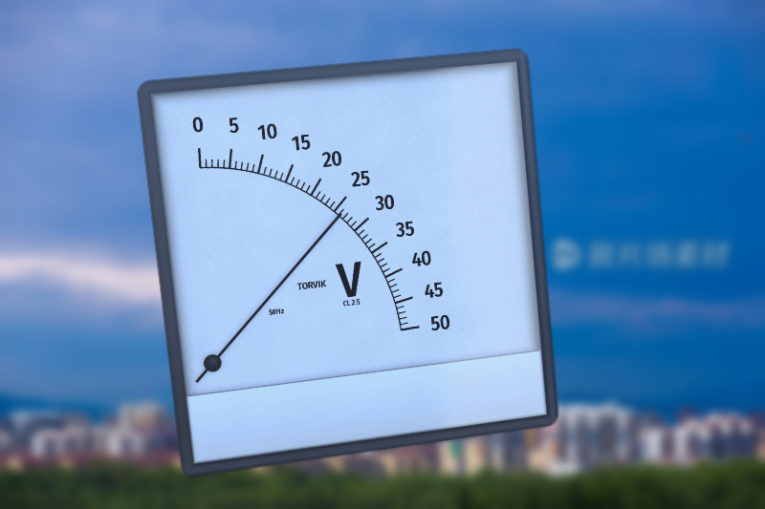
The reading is 26
